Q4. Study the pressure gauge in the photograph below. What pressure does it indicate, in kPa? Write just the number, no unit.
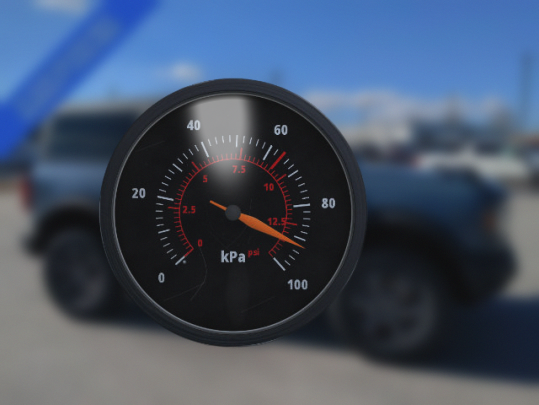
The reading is 92
